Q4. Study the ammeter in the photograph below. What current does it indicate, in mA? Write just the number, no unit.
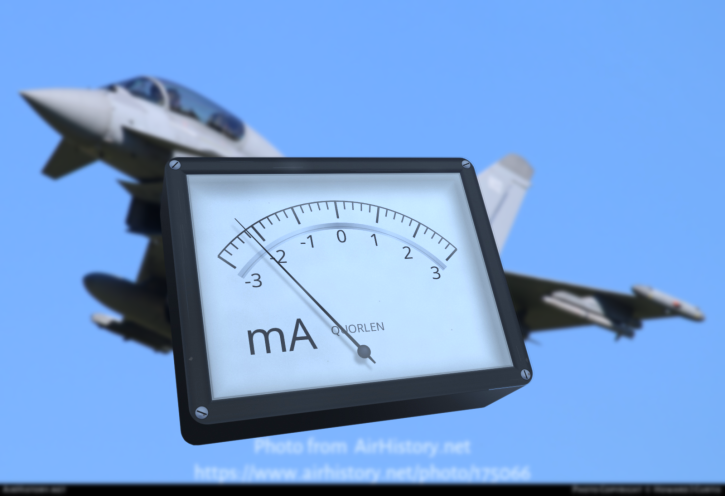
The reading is -2.2
